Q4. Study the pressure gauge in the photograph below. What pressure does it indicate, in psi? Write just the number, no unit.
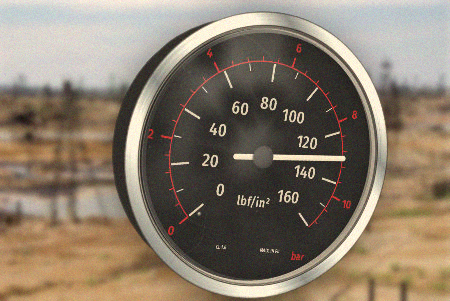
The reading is 130
